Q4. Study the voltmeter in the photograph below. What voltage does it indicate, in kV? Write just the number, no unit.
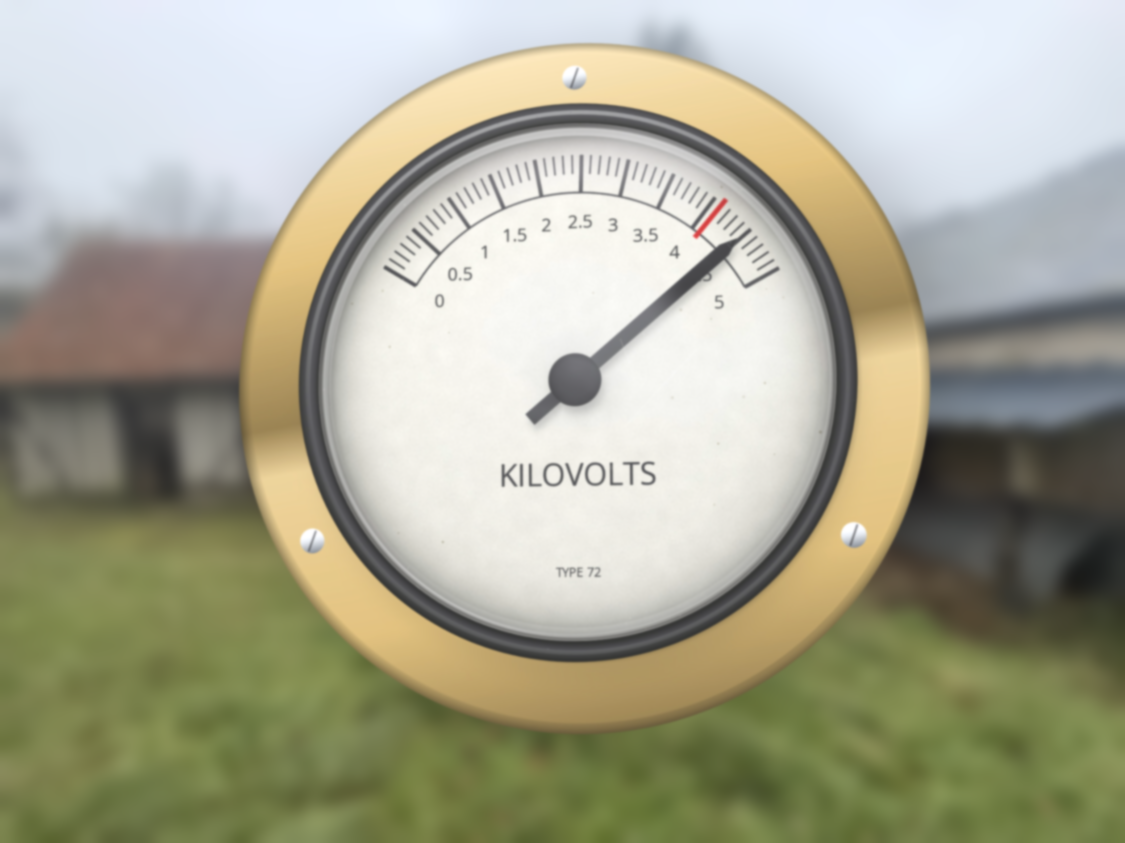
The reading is 4.5
